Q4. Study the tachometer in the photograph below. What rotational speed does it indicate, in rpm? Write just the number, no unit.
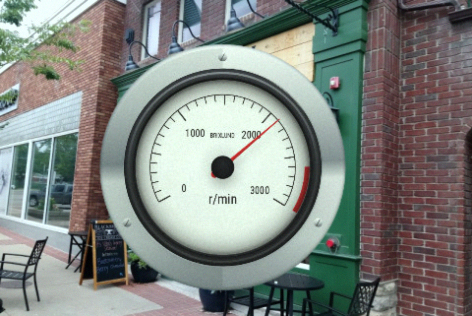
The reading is 2100
